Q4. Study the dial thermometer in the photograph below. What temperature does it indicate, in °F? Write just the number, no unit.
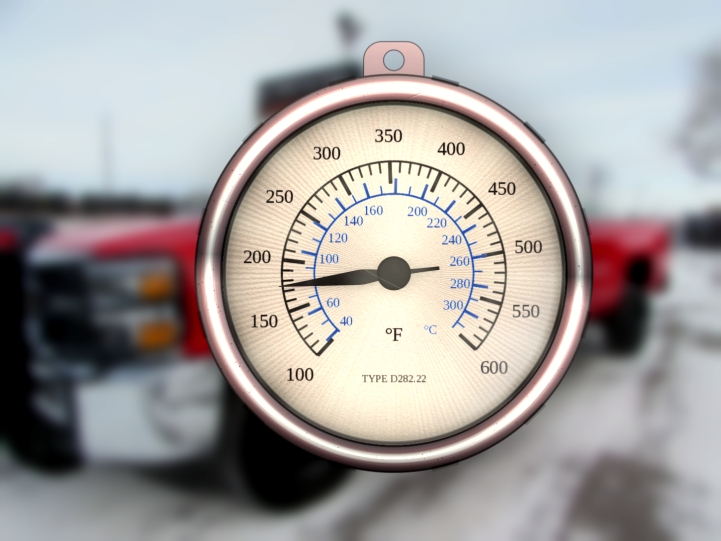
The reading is 175
